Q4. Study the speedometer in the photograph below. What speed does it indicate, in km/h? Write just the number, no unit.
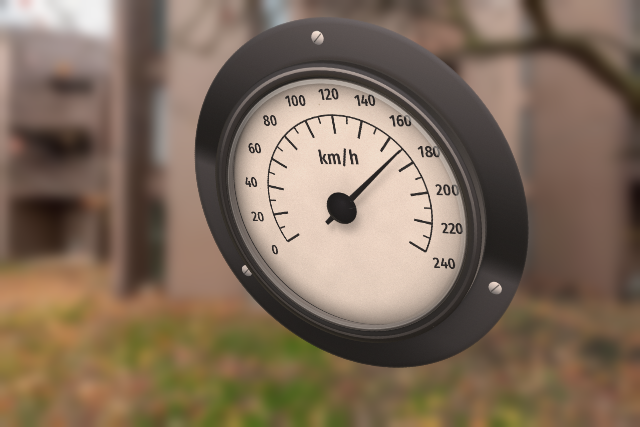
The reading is 170
